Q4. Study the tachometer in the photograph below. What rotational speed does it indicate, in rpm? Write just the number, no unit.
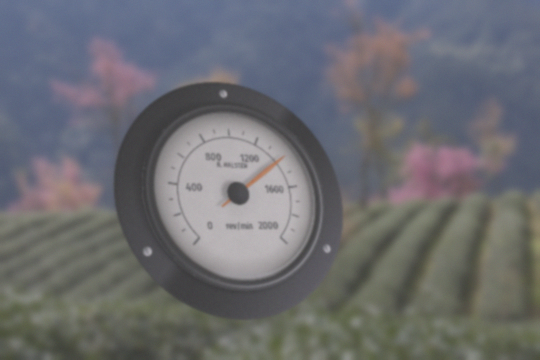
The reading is 1400
